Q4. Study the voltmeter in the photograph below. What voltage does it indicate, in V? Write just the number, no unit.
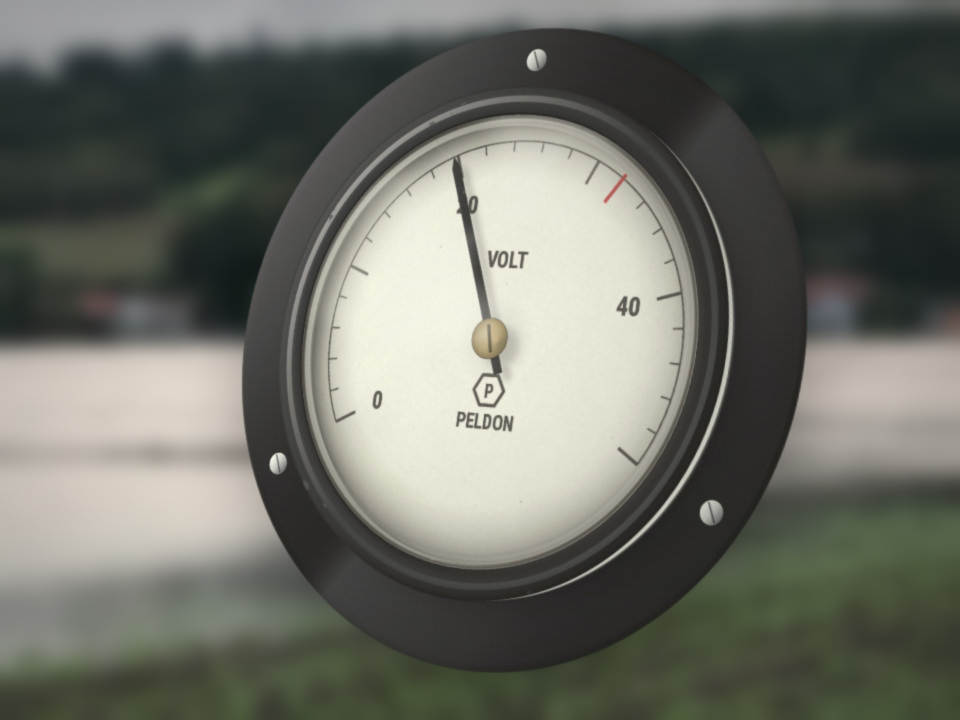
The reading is 20
